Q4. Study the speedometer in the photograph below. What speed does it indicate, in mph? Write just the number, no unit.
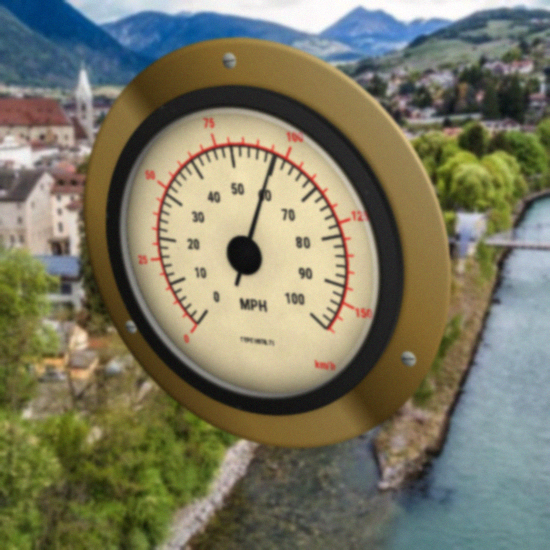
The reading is 60
